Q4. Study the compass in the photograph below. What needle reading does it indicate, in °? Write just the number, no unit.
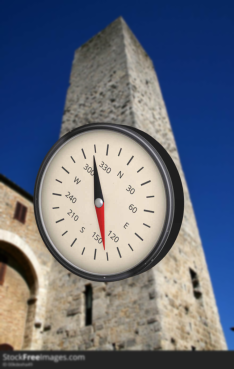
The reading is 135
